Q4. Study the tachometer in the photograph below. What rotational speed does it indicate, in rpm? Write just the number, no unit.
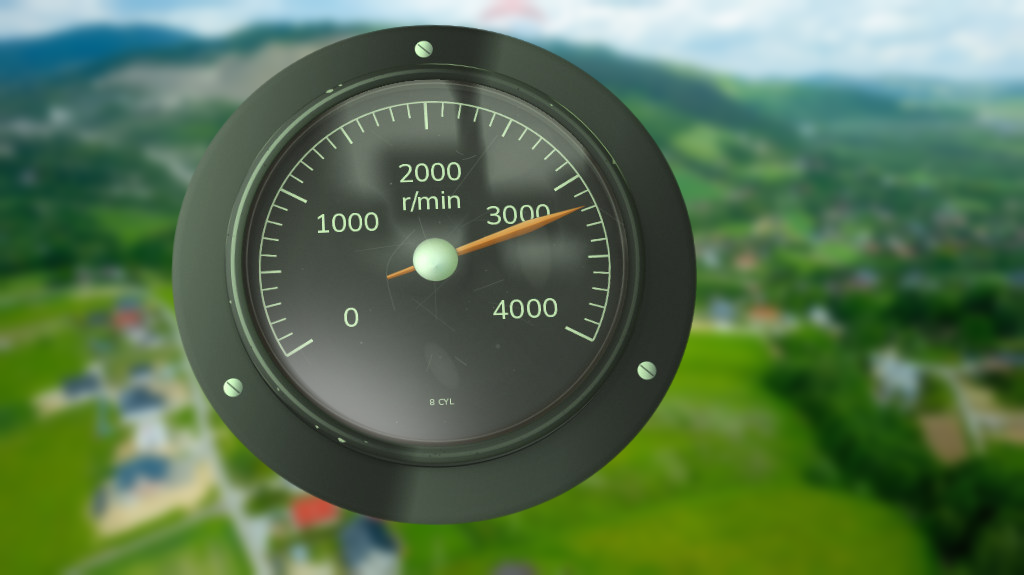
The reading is 3200
